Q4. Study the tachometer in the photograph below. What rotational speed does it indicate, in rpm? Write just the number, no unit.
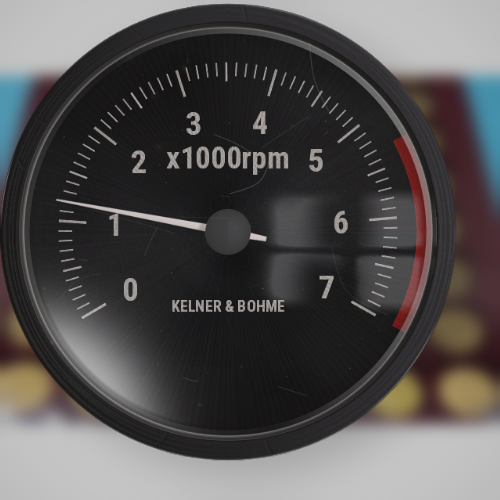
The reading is 1200
